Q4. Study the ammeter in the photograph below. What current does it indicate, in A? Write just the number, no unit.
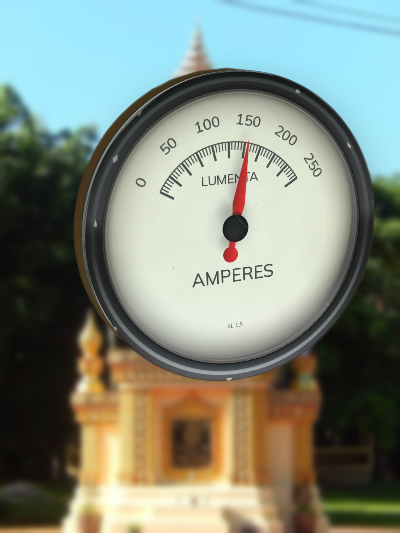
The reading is 150
